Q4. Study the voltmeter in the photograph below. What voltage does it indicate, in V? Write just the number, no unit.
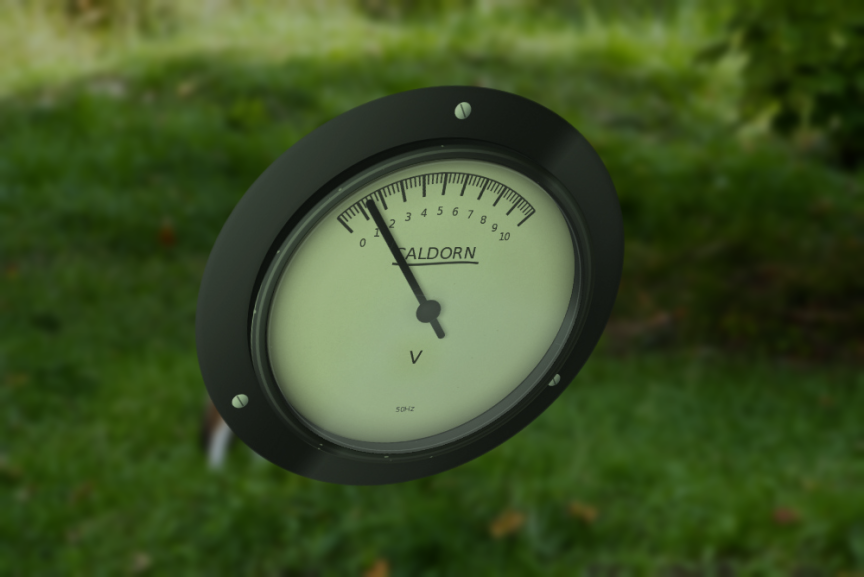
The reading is 1.4
